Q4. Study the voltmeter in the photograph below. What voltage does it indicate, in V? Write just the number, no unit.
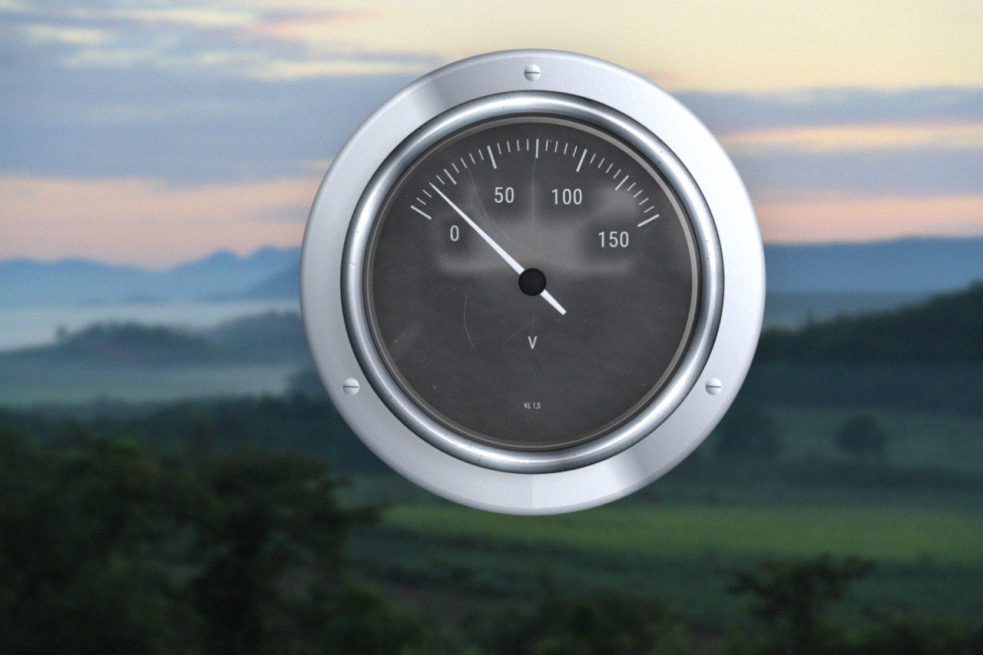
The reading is 15
